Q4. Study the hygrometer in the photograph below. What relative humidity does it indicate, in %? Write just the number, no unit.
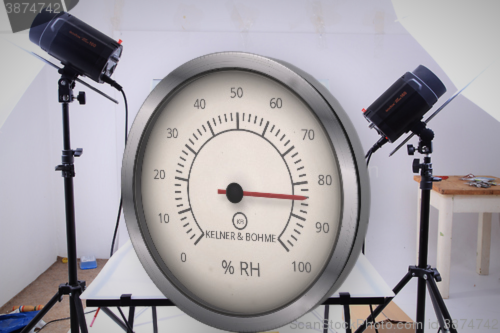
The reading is 84
